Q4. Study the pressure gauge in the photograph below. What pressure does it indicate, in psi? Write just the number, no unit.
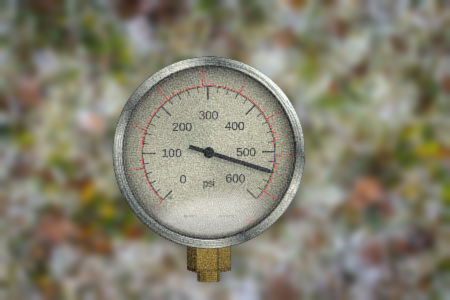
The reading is 540
